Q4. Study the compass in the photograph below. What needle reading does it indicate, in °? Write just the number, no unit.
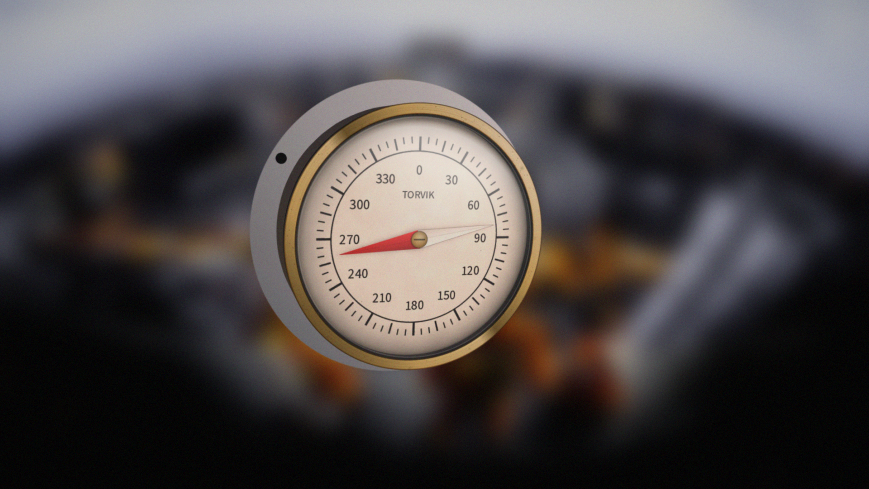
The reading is 260
